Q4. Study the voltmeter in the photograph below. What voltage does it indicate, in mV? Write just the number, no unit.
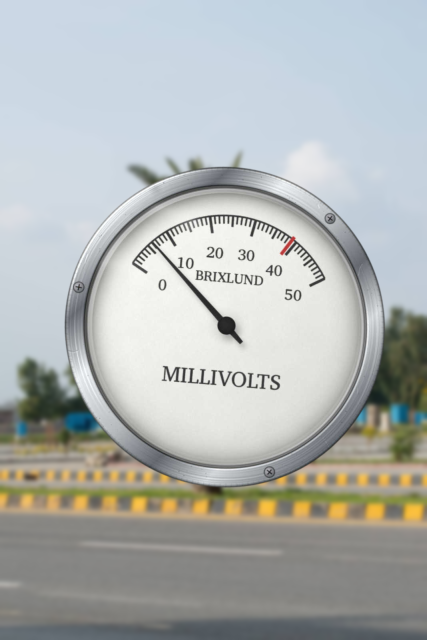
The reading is 6
